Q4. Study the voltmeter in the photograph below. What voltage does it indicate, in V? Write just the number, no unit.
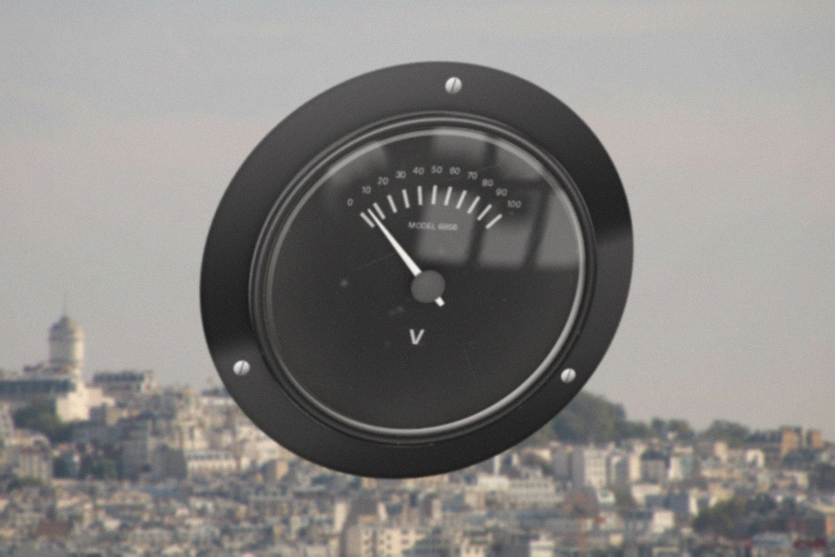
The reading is 5
